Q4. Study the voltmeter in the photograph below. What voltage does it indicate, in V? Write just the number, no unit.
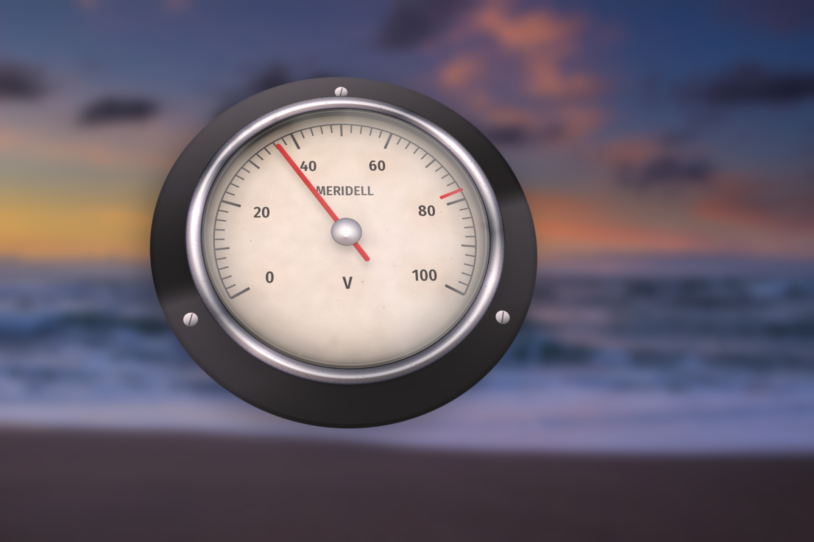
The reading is 36
